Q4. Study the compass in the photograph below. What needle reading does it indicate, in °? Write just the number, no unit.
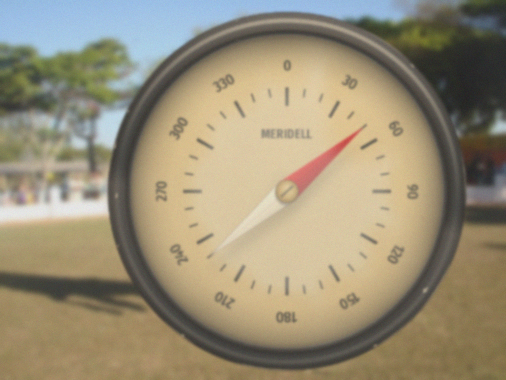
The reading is 50
